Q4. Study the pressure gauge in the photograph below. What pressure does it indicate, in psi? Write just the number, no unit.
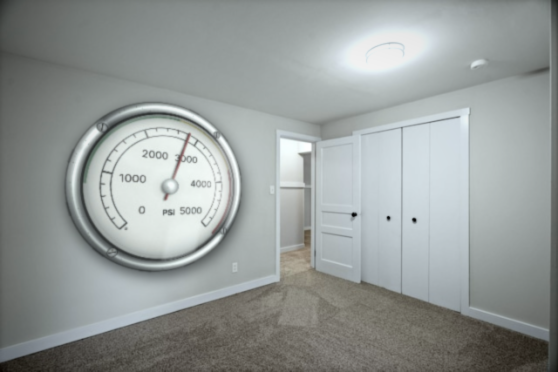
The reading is 2800
